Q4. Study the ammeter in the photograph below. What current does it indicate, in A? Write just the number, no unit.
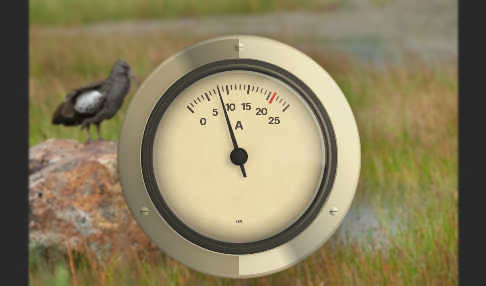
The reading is 8
